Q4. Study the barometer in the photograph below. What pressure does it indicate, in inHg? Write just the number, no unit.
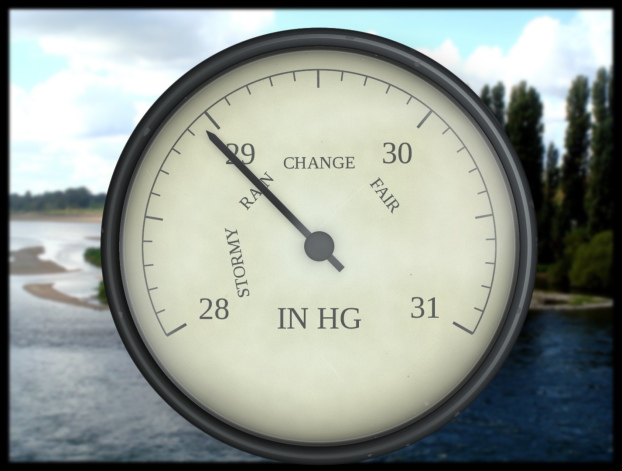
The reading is 28.95
